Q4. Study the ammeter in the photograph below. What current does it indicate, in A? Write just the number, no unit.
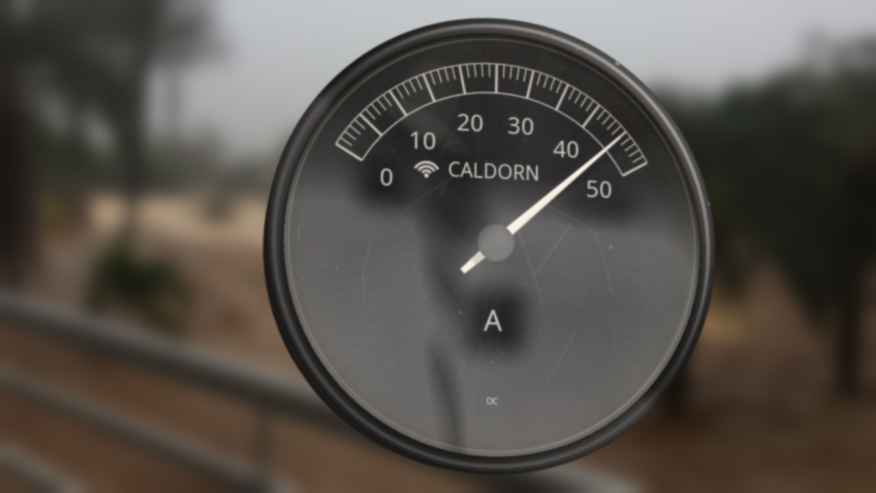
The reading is 45
